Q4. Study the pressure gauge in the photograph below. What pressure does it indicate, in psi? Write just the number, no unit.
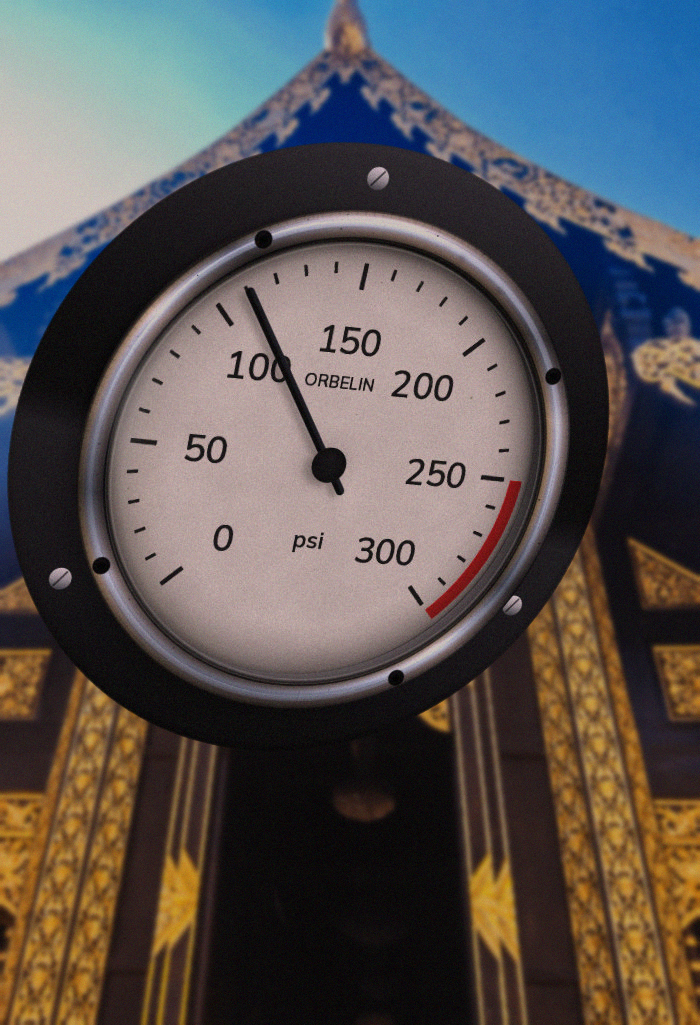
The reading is 110
